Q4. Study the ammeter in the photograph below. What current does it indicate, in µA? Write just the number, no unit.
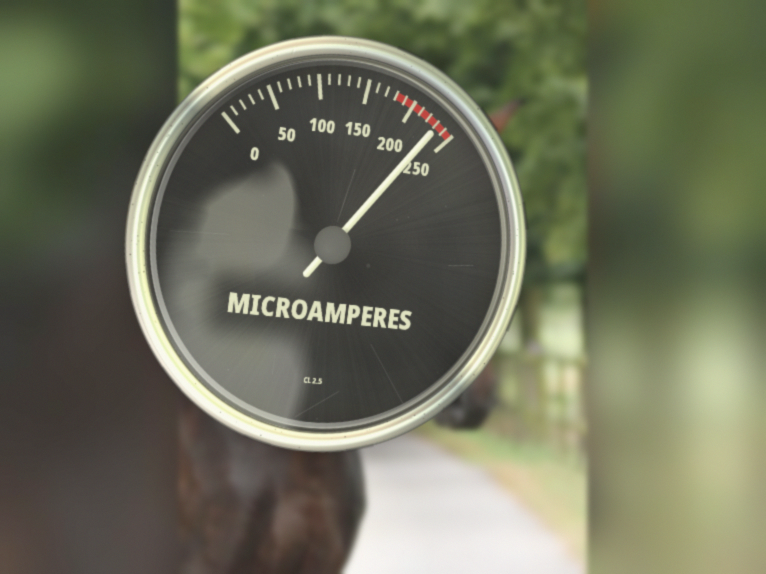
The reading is 230
